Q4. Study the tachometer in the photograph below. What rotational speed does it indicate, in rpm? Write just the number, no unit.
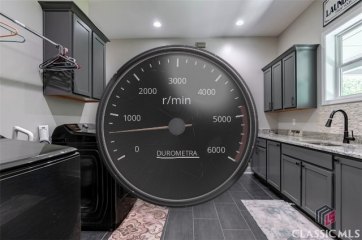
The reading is 600
